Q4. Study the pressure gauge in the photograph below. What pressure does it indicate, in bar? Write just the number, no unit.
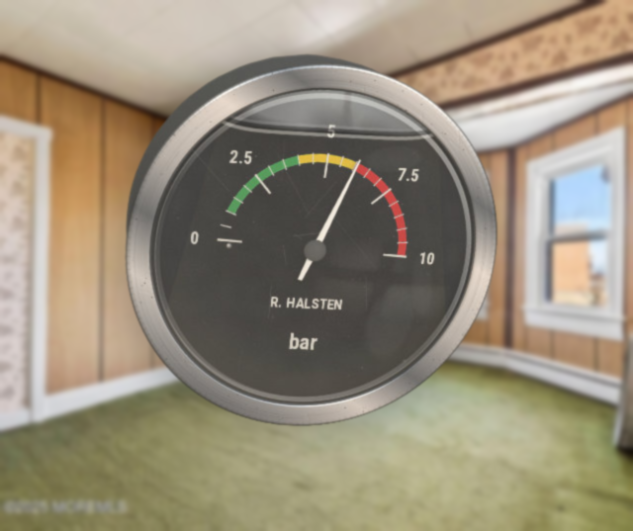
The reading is 6
